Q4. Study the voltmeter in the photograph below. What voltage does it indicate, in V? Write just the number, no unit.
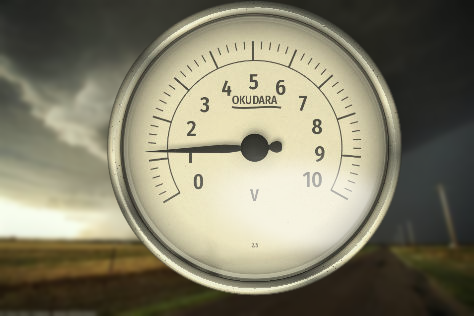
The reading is 1.2
